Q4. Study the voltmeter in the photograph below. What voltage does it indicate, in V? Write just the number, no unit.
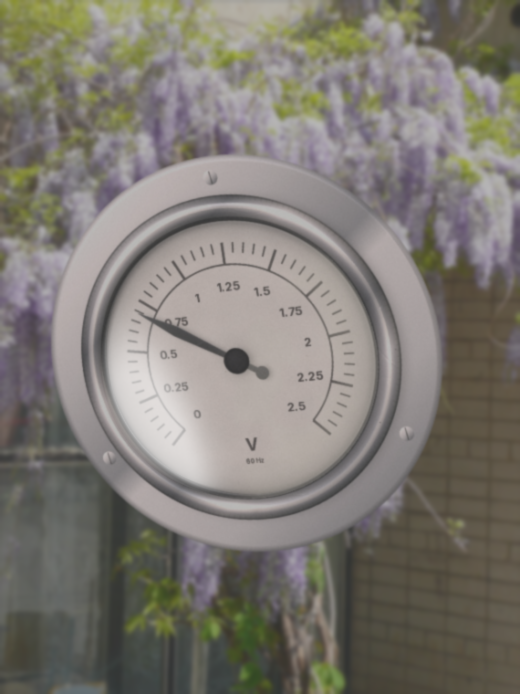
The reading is 0.7
